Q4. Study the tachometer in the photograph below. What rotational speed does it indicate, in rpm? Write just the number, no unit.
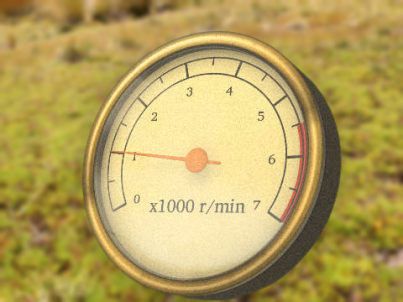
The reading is 1000
